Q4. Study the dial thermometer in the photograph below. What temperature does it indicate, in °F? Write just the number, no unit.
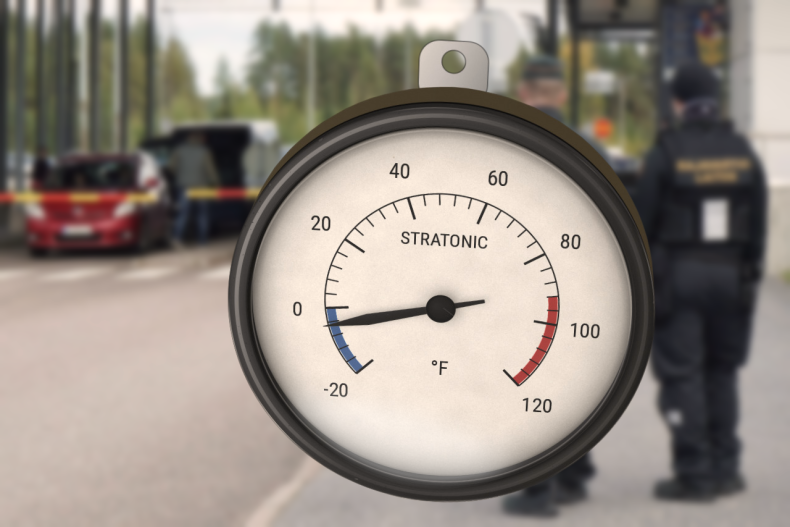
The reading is -4
